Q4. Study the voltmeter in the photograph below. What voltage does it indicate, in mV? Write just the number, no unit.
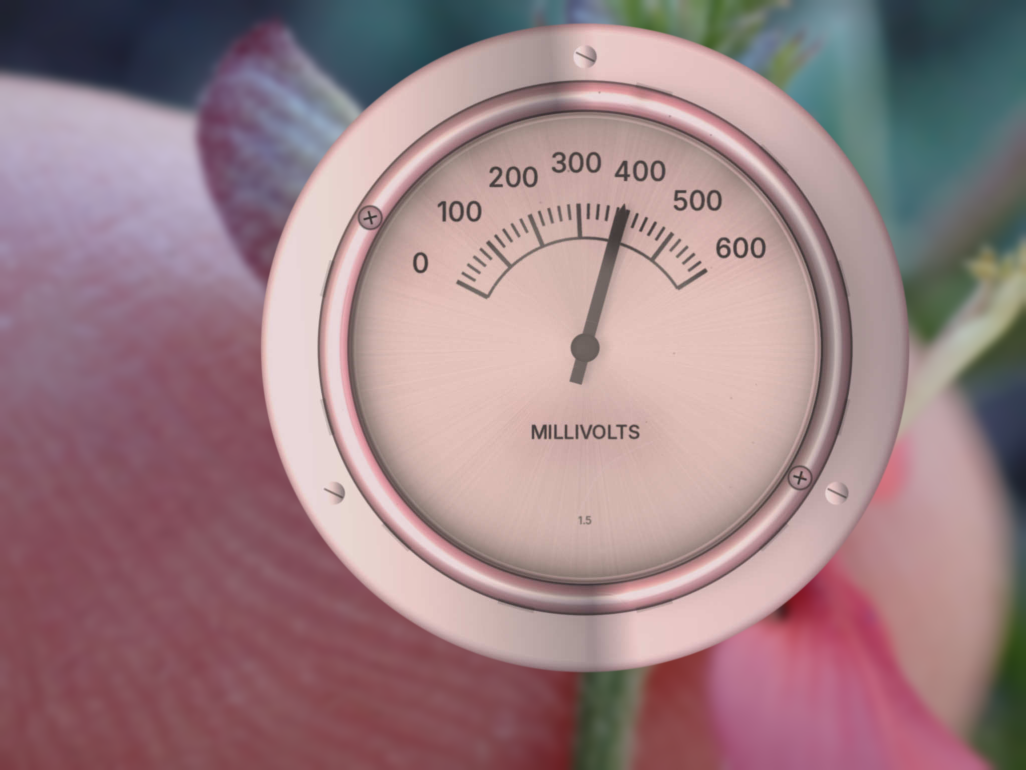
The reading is 390
